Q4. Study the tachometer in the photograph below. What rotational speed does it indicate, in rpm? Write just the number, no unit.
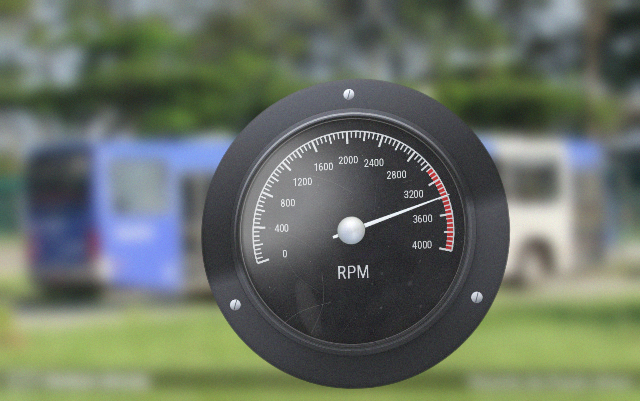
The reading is 3400
